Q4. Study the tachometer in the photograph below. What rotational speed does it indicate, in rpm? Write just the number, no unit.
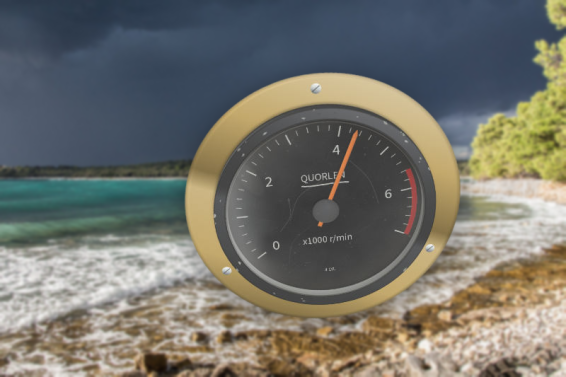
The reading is 4300
